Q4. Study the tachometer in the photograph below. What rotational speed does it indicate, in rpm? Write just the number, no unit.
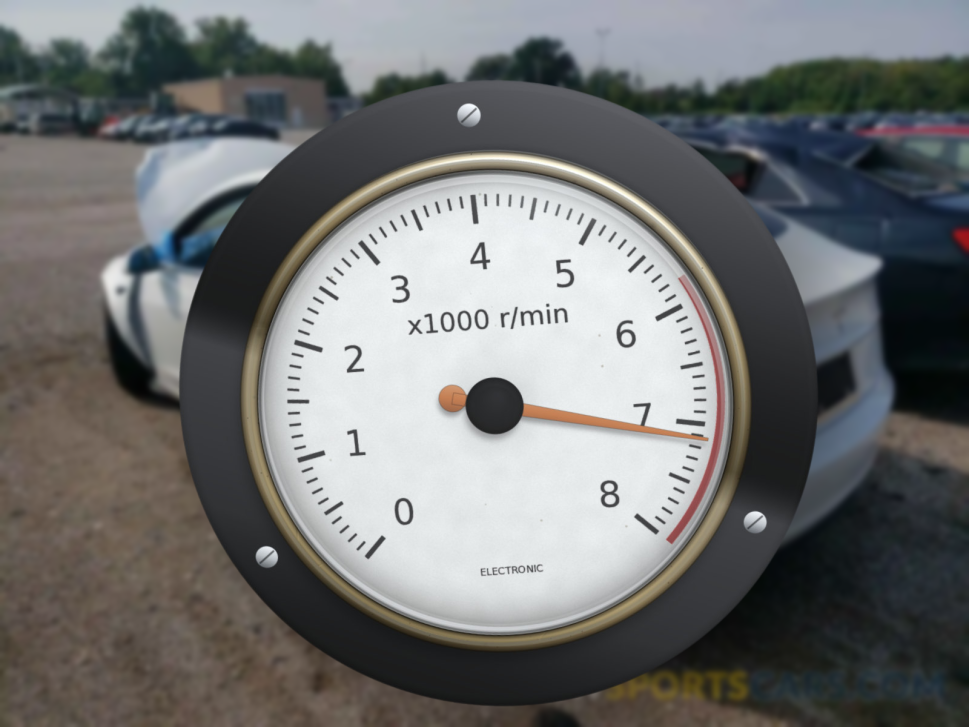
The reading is 7100
